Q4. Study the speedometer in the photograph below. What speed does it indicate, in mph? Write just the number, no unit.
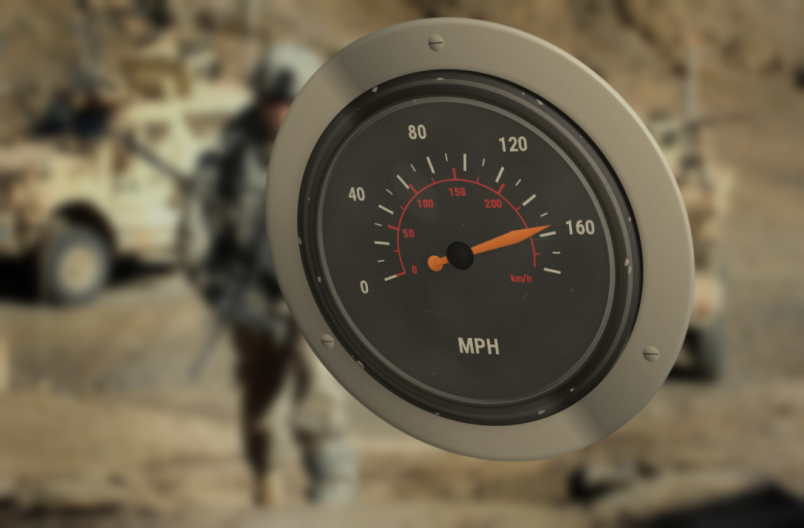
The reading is 155
